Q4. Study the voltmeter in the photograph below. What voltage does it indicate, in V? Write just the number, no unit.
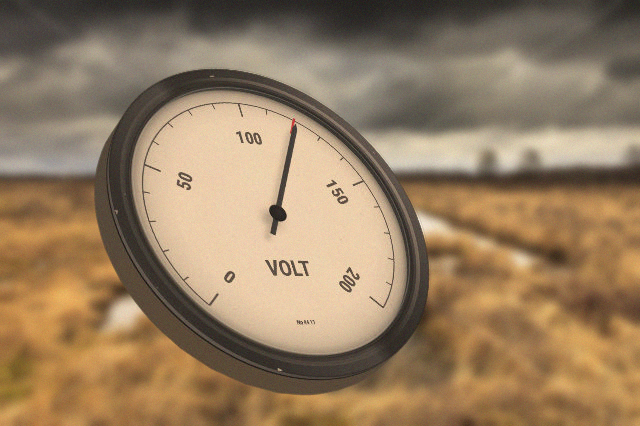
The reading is 120
